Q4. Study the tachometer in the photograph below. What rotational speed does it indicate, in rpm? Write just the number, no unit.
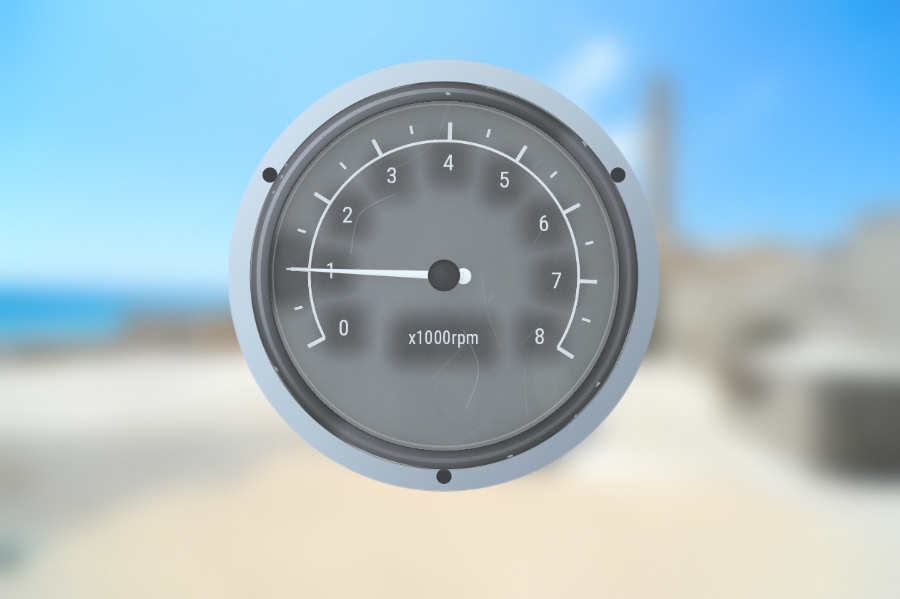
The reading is 1000
